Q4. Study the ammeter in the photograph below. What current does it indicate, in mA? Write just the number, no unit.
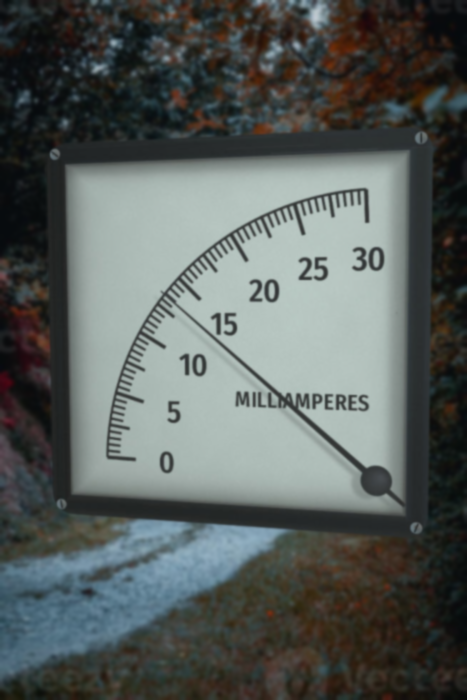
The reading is 13.5
